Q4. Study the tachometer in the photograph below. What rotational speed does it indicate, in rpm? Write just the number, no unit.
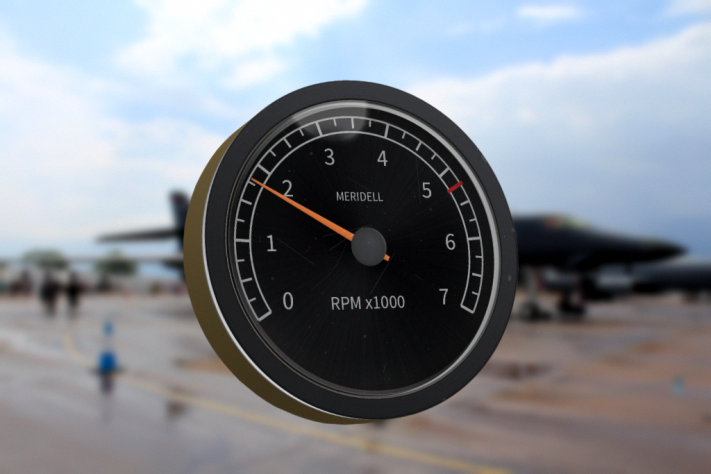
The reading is 1750
